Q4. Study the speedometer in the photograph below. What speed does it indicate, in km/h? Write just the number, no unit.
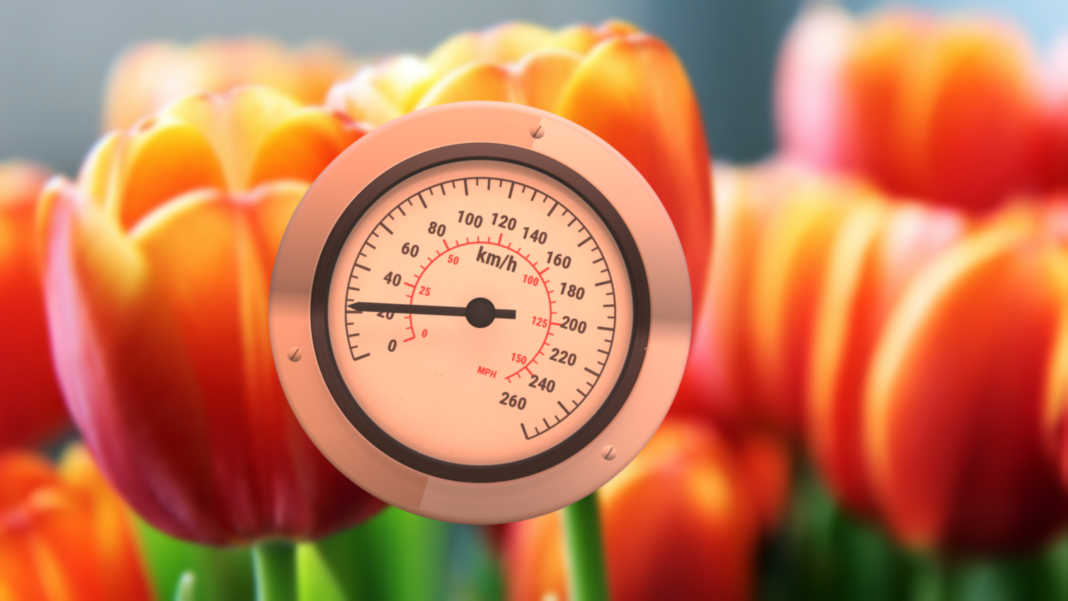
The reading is 22.5
